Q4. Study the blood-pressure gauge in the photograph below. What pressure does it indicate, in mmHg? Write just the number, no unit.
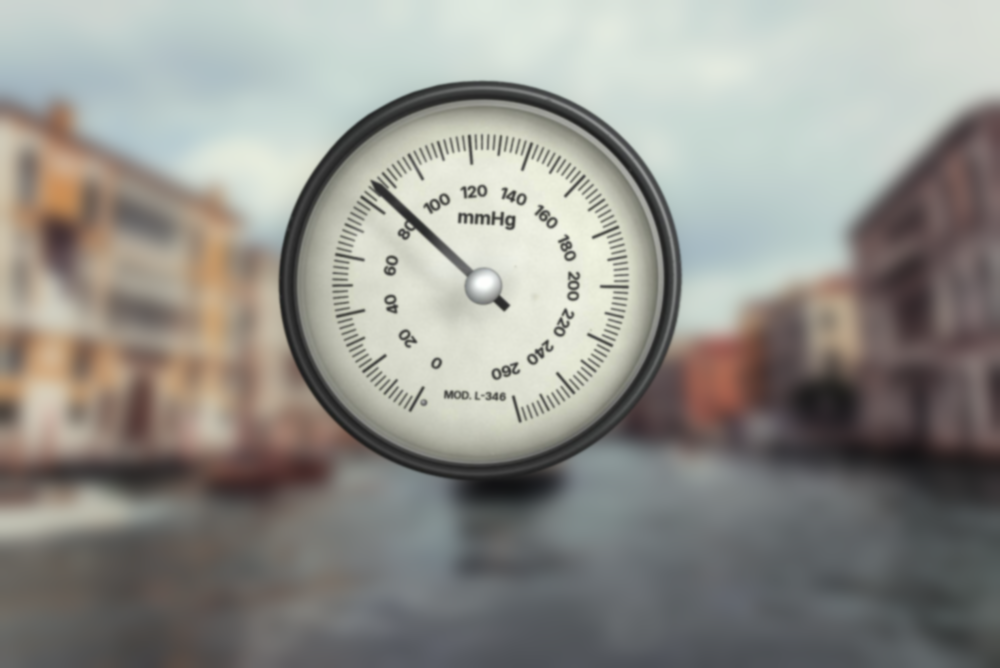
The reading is 86
